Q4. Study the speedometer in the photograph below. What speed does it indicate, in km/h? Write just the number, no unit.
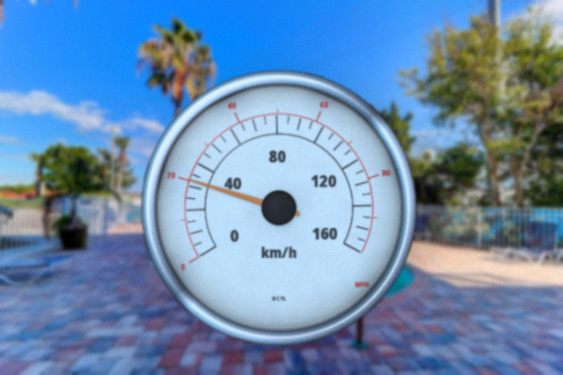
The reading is 32.5
